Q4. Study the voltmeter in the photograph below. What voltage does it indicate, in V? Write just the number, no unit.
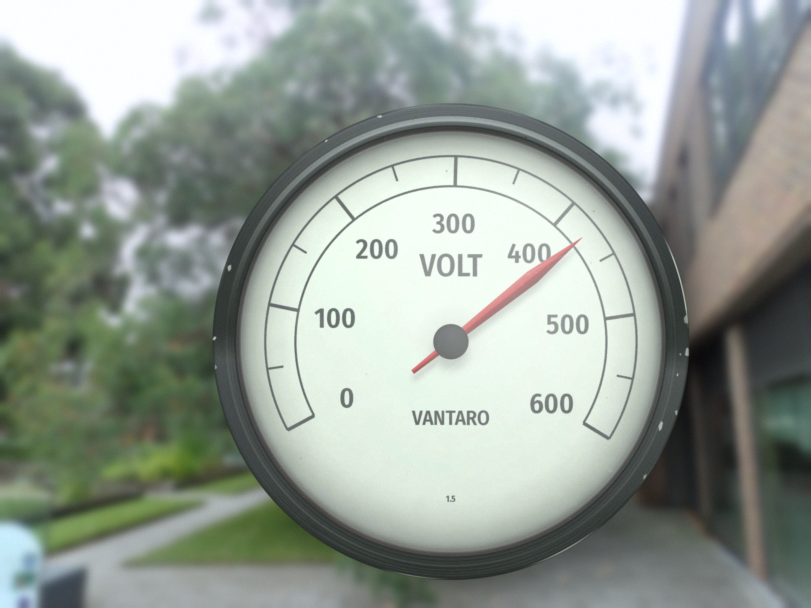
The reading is 425
